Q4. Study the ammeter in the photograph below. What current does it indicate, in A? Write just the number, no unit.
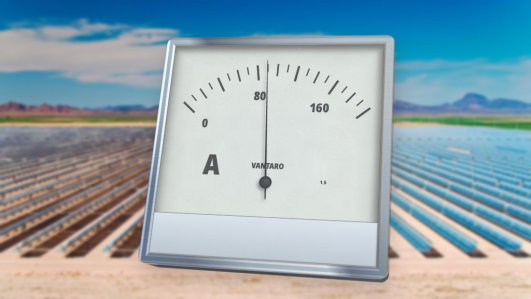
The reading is 90
